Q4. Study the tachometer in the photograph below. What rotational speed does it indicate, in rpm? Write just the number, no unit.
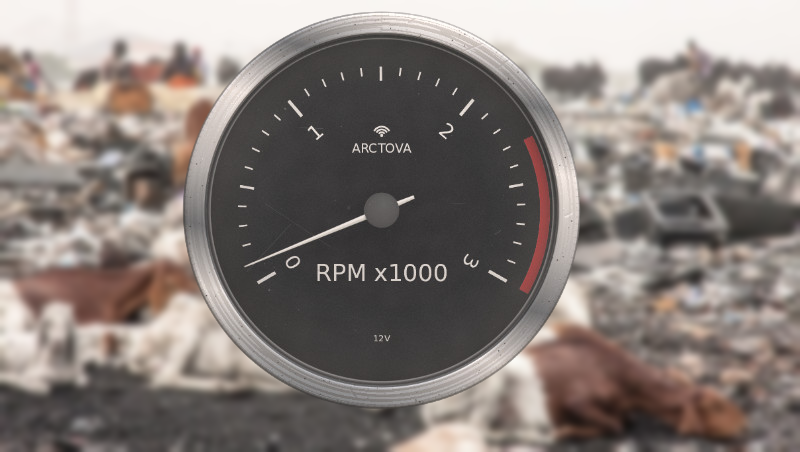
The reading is 100
